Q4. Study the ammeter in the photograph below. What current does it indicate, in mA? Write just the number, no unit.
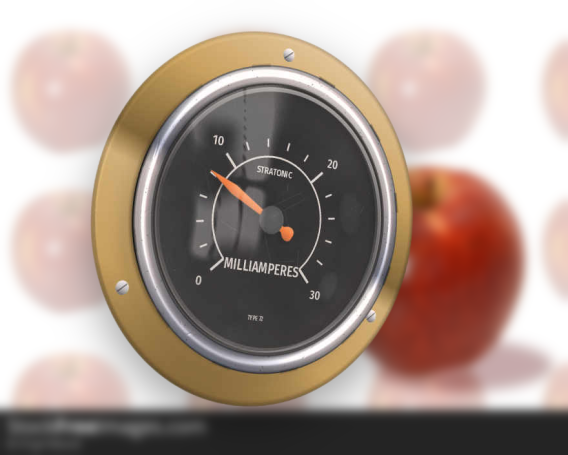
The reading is 8
